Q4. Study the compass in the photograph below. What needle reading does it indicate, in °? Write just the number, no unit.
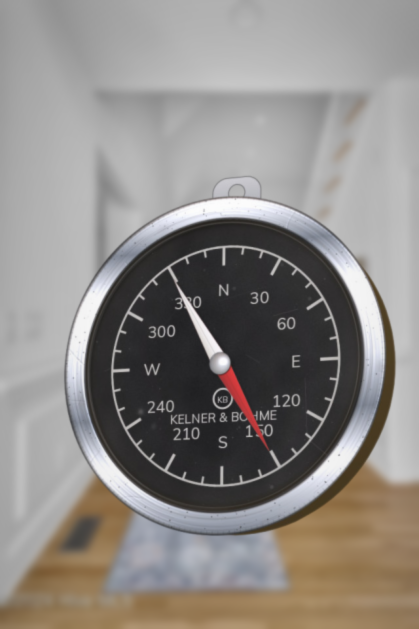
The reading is 150
